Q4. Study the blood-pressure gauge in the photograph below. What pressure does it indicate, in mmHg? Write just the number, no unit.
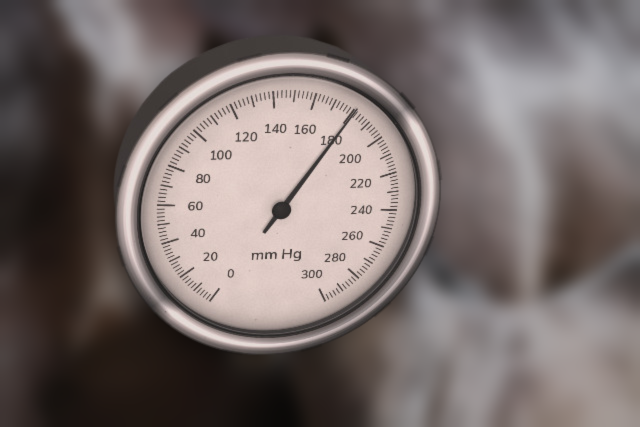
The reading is 180
